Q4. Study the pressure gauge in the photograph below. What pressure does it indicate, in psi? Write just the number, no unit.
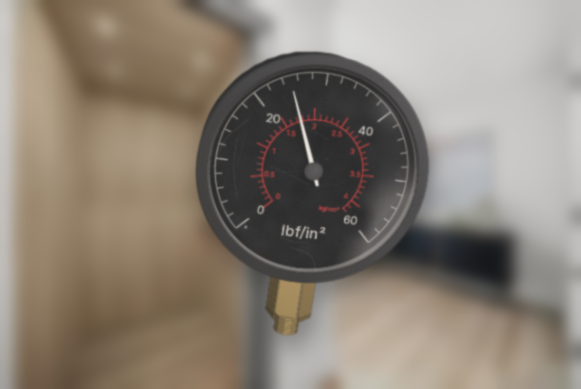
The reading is 25
